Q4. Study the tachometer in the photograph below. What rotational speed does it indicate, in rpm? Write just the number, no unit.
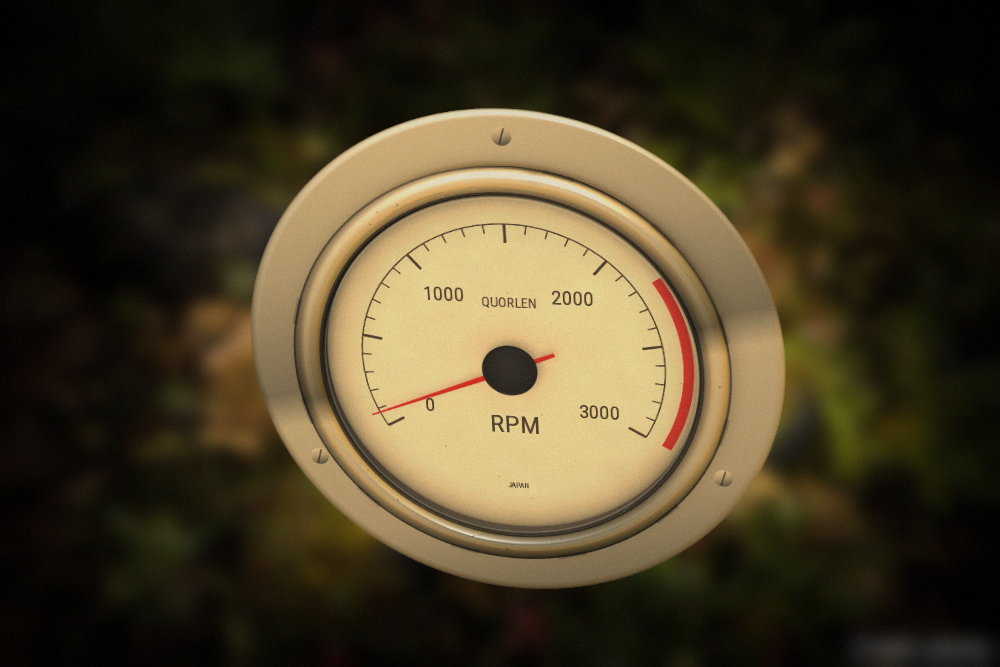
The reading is 100
